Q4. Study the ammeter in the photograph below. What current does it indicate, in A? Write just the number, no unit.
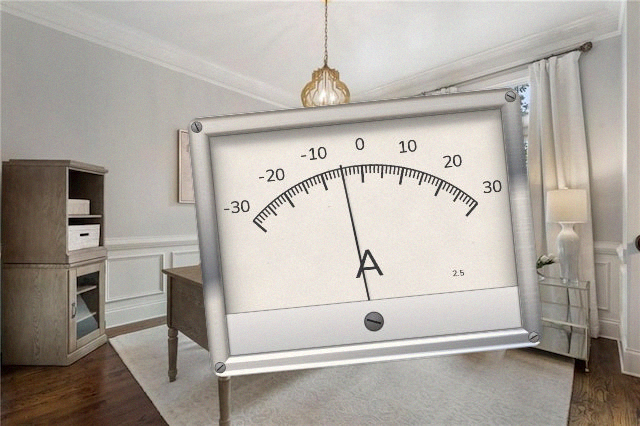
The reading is -5
